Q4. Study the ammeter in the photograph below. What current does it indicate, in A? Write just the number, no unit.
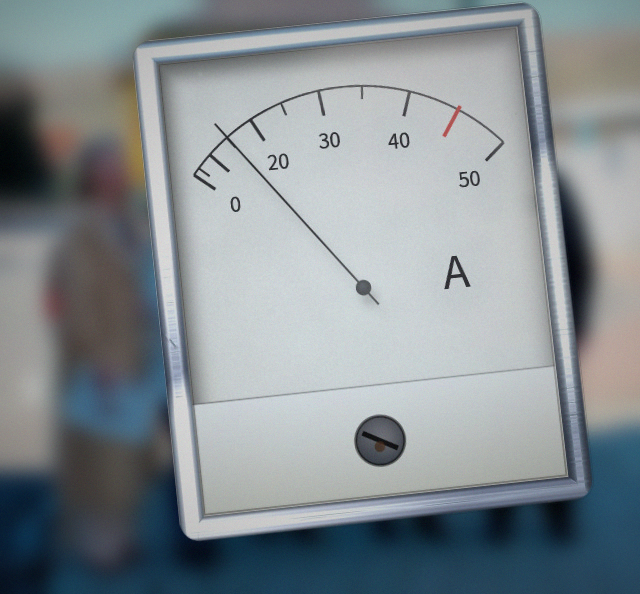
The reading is 15
